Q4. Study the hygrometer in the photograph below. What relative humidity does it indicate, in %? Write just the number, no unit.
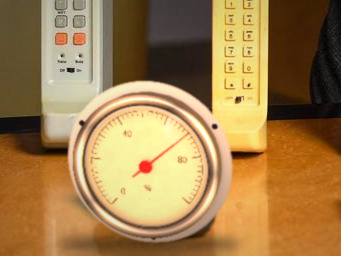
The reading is 70
